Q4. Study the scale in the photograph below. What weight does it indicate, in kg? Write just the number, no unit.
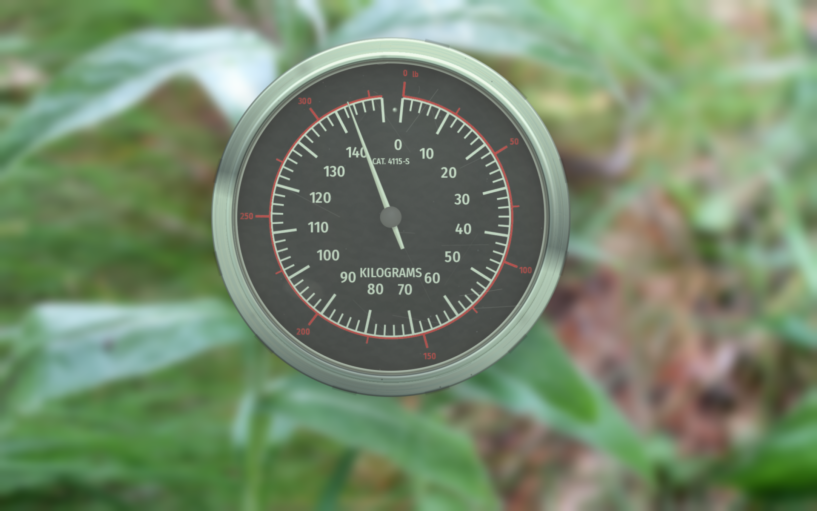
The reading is 143
